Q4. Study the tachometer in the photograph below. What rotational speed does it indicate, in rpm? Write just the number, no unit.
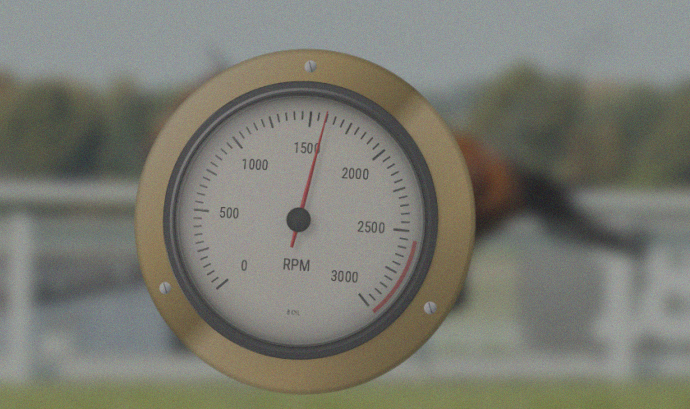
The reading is 1600
